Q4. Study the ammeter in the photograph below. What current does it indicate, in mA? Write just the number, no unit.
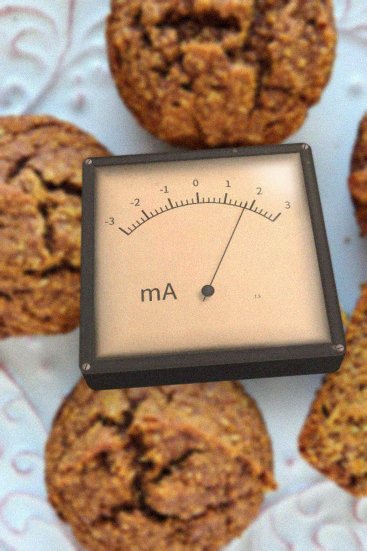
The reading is 1.8
